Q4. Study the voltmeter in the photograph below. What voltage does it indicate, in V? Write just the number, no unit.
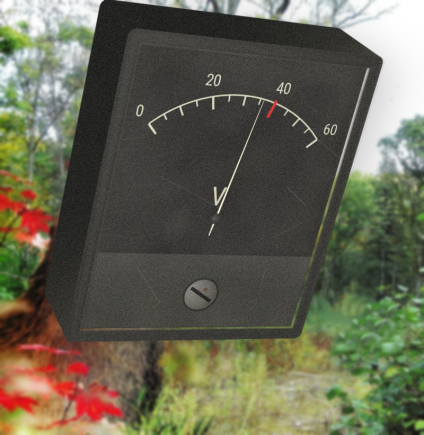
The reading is 35
